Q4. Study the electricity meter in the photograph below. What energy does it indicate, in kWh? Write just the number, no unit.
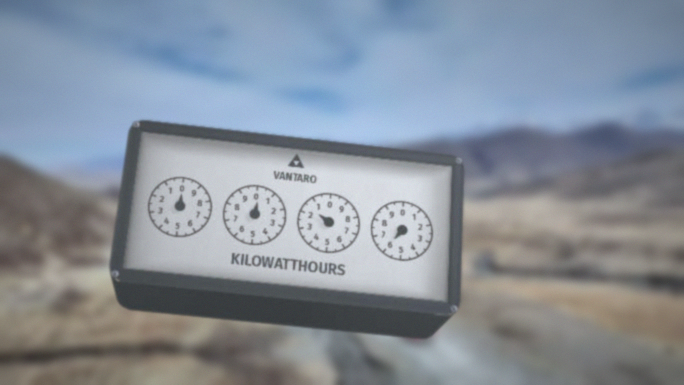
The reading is 16
